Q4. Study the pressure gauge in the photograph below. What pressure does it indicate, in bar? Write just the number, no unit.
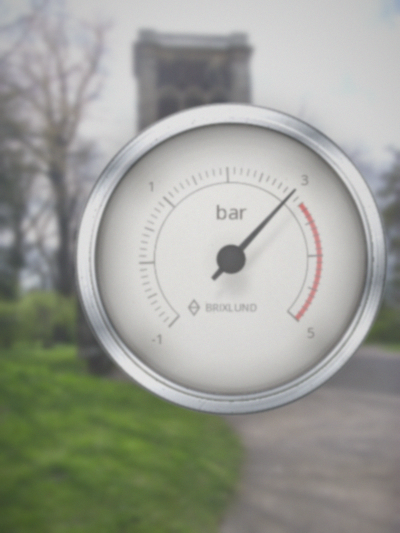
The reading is 3
